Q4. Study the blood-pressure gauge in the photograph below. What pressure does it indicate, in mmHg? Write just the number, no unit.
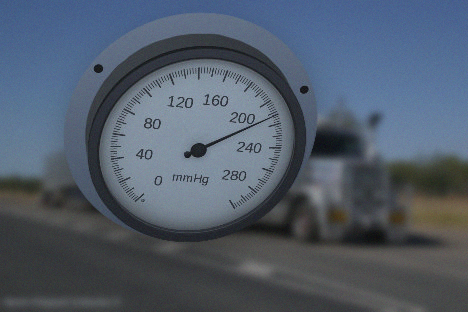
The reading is 210
